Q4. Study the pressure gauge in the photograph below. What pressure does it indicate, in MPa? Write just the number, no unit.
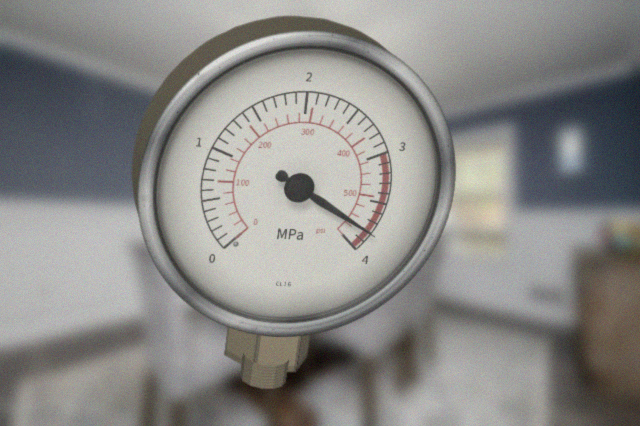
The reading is 3.8
